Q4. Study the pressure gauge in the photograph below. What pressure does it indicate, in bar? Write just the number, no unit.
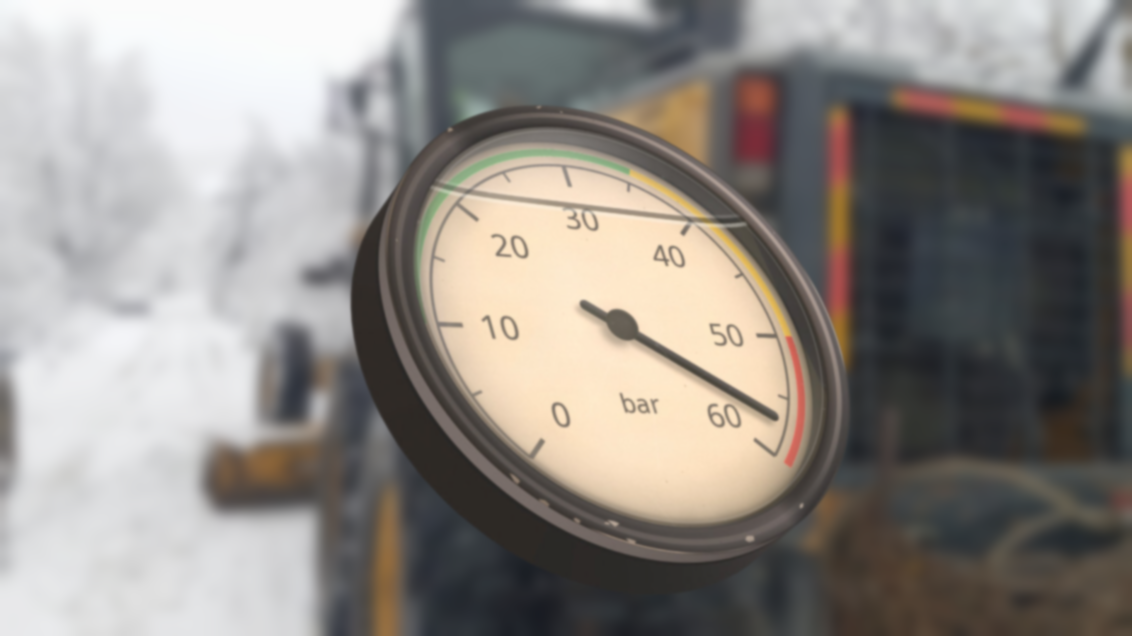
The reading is 57.5
